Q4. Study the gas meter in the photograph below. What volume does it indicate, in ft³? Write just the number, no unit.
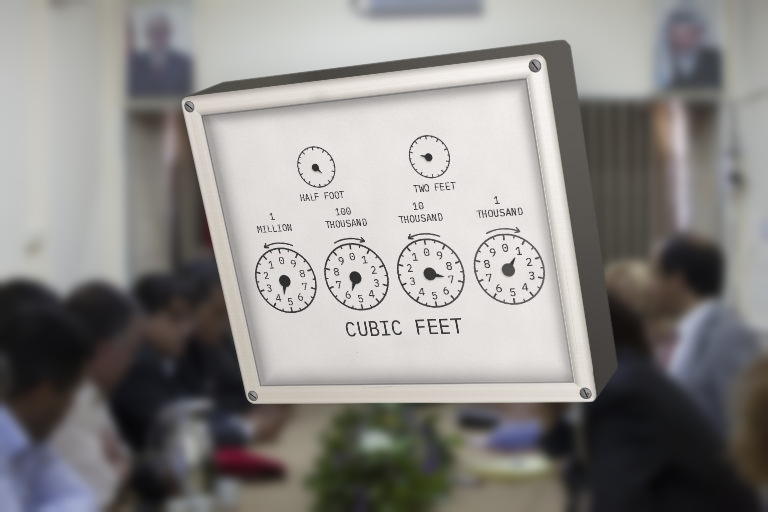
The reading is 457100
